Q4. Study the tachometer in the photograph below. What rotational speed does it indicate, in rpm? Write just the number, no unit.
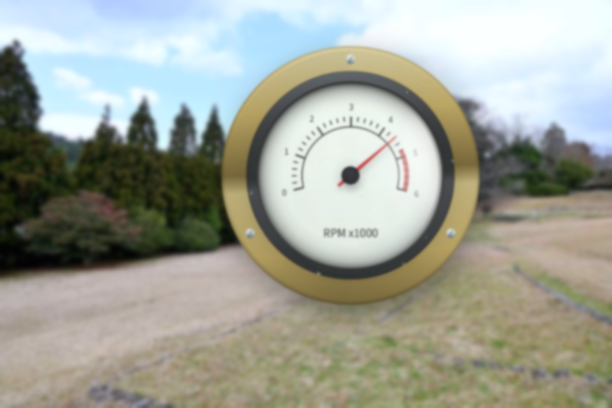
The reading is 4400
